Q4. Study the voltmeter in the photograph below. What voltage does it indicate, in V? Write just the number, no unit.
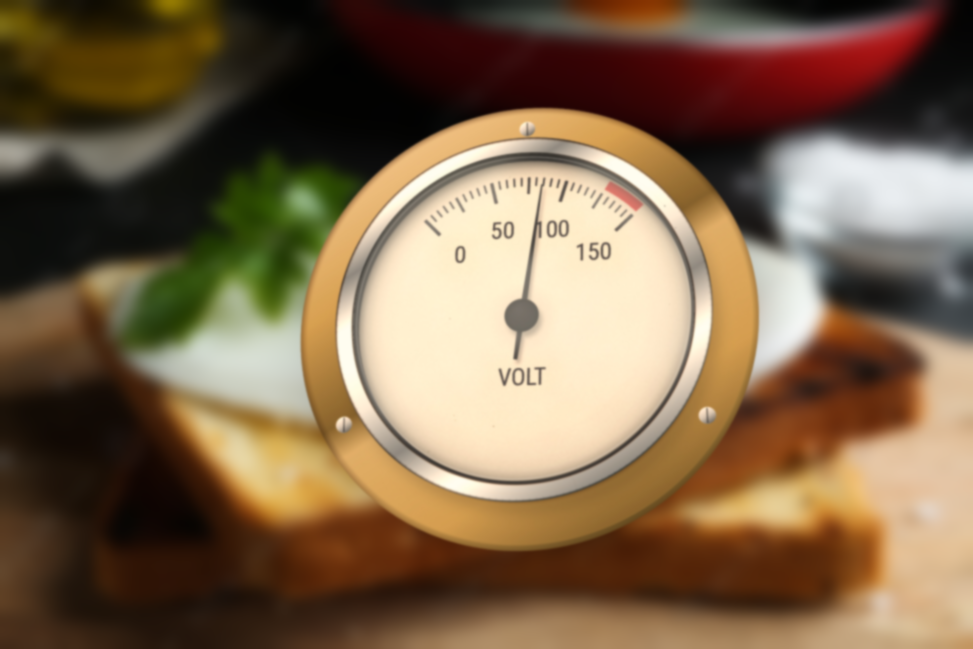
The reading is 85
